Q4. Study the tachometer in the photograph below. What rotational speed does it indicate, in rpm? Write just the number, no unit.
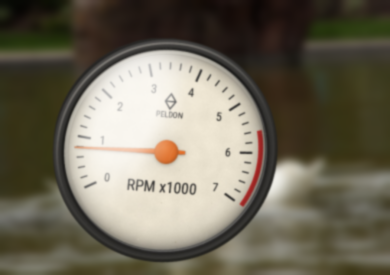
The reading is 800
